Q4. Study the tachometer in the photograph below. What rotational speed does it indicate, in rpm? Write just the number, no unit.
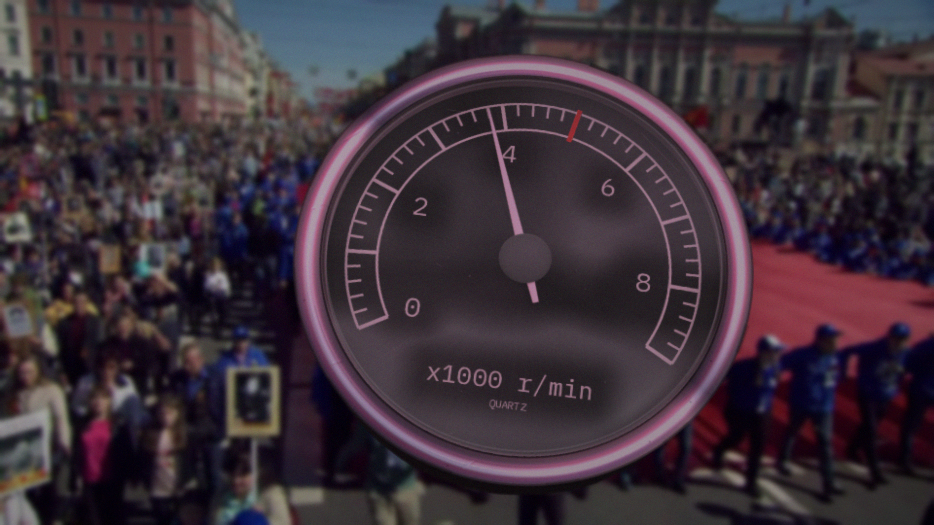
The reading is 3800
